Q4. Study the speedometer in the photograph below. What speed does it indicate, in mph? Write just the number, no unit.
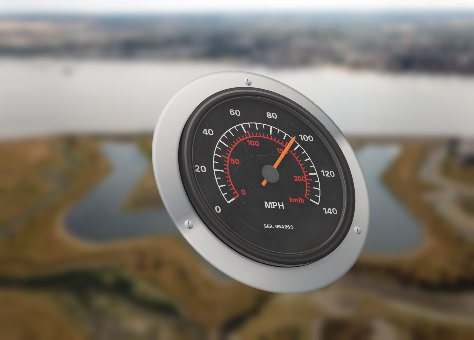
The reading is 95
